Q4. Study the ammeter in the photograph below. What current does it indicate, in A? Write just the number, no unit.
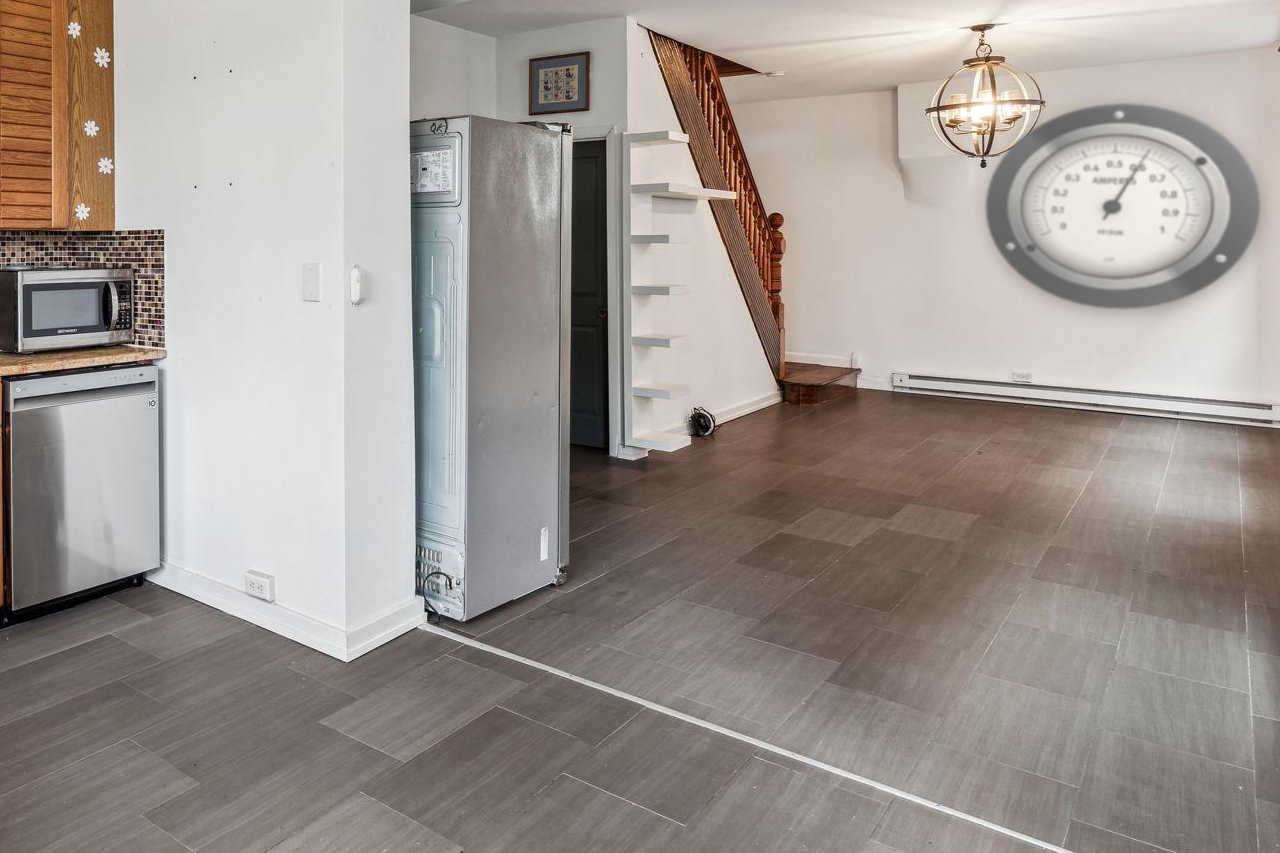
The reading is 0.6
